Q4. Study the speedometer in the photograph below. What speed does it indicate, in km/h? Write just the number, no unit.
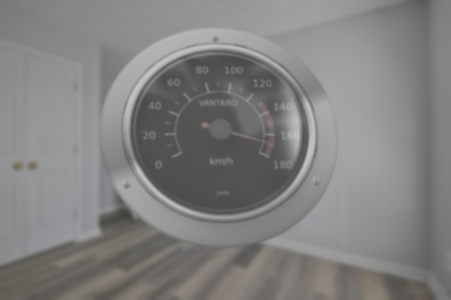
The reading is 170
